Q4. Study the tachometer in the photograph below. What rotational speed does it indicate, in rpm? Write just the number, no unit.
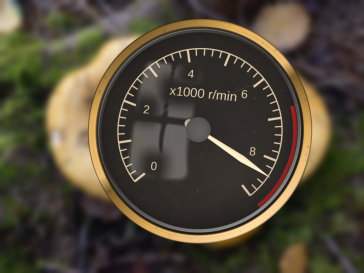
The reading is 8400
